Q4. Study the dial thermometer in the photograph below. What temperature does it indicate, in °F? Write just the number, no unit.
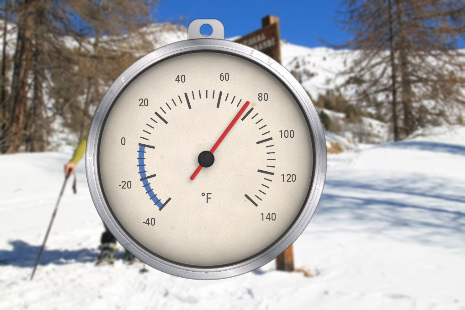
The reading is 76
